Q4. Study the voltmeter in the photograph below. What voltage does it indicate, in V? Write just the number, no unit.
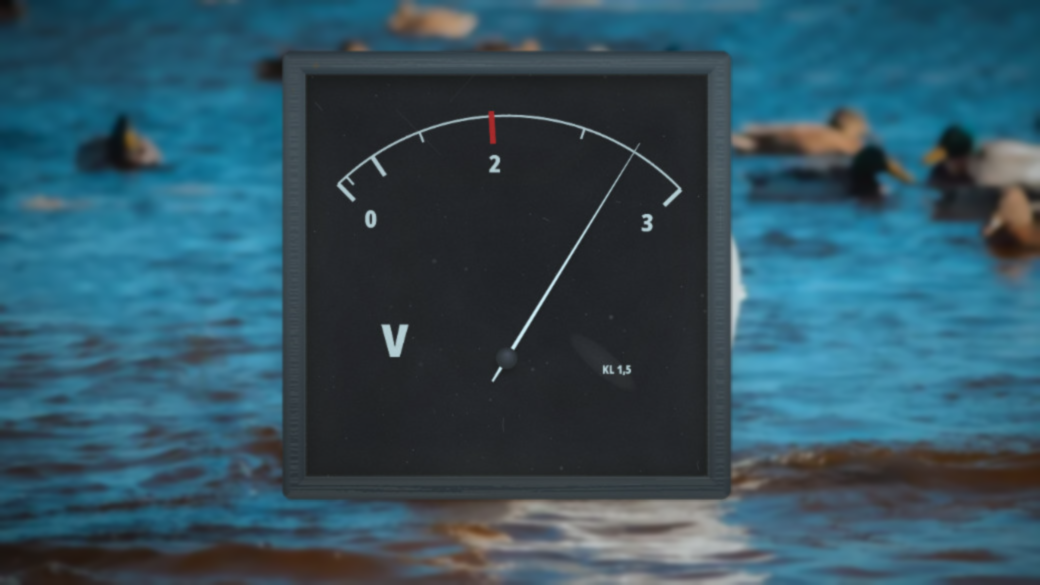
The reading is 2.75
